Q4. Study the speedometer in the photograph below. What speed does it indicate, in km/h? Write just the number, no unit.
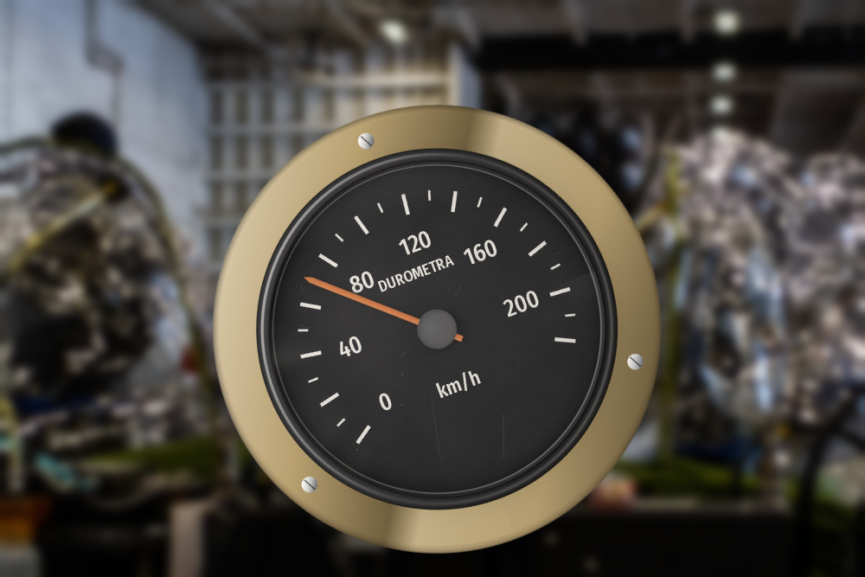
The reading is 70
